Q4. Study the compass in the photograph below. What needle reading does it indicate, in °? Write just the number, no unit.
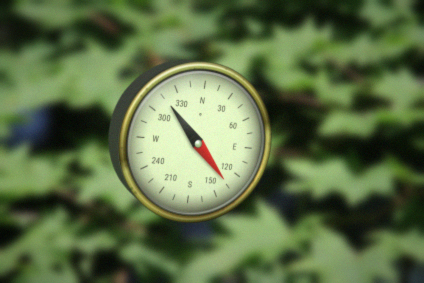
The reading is 135
